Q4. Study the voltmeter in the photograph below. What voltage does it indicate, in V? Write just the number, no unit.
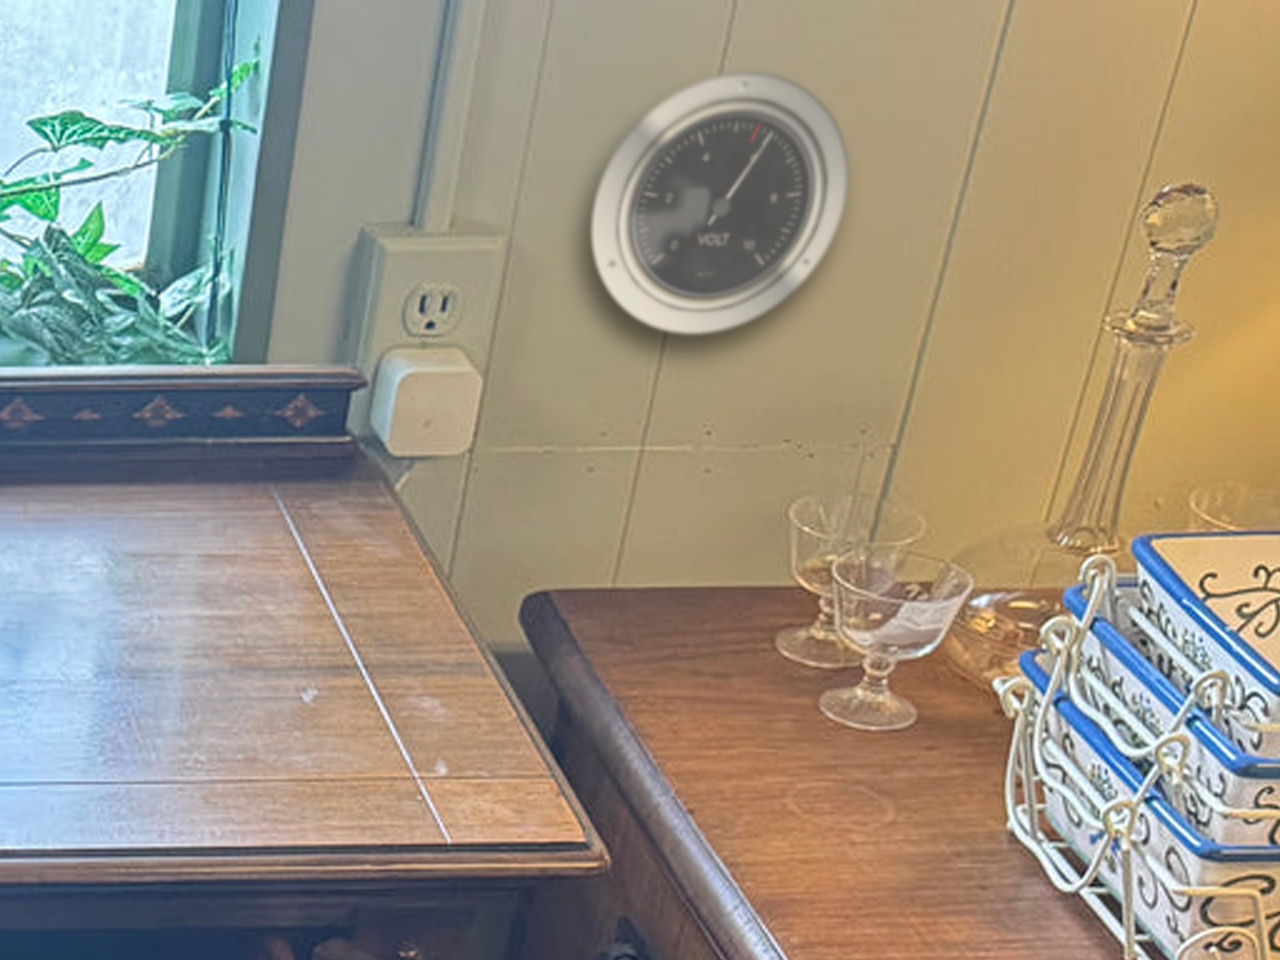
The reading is 6
